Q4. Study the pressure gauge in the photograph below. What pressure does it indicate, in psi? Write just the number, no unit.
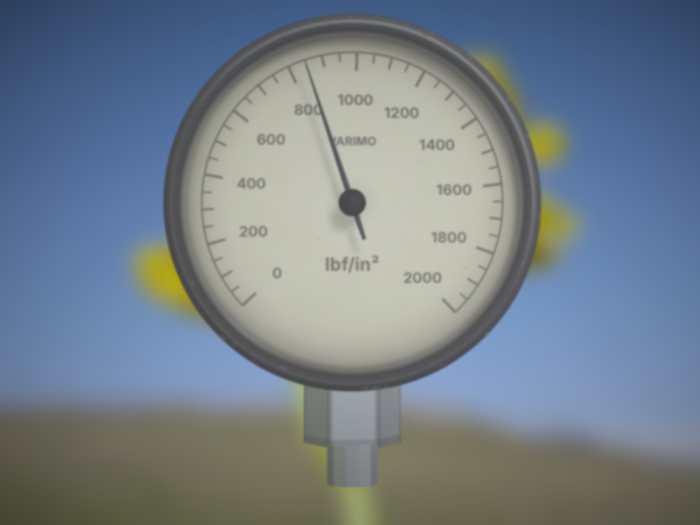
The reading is 850
